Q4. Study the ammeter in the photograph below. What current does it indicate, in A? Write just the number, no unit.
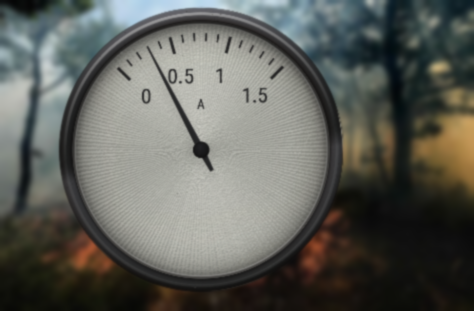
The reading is 0.3
